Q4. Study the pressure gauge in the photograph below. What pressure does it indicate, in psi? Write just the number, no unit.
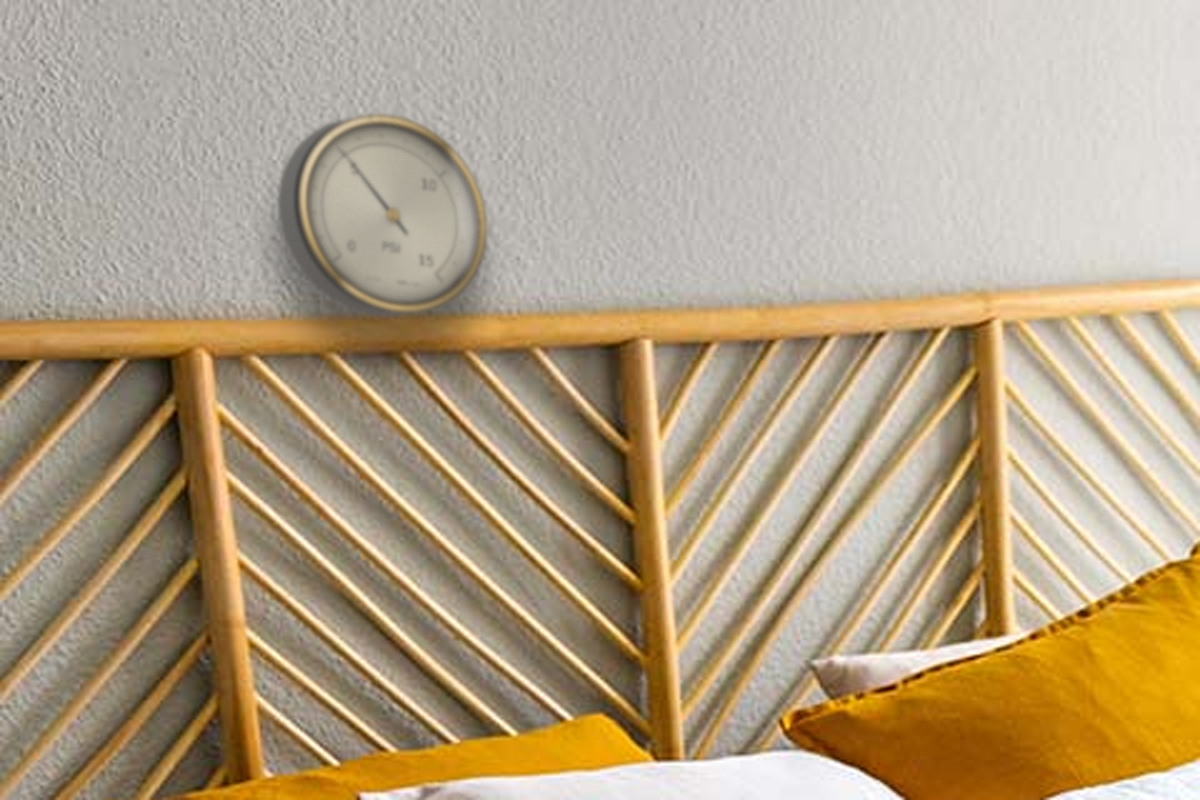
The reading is 5
